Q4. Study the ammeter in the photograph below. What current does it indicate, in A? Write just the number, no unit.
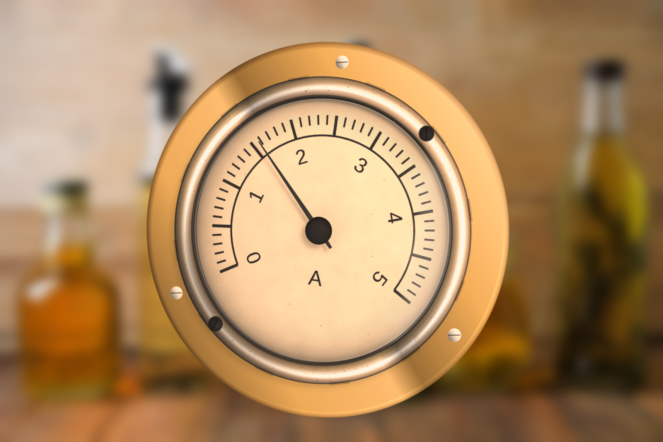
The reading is 1.6
